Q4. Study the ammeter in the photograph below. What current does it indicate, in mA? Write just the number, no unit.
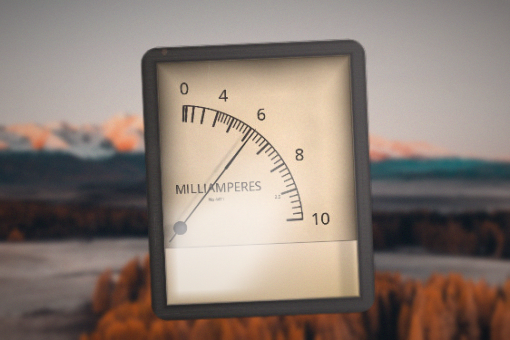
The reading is 6.2
